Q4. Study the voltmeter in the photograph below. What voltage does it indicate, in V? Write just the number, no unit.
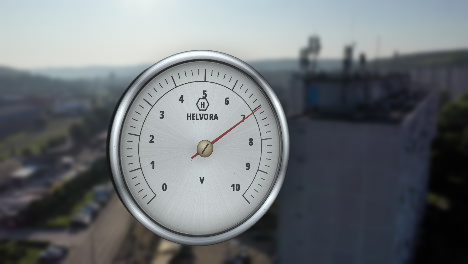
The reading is 7
